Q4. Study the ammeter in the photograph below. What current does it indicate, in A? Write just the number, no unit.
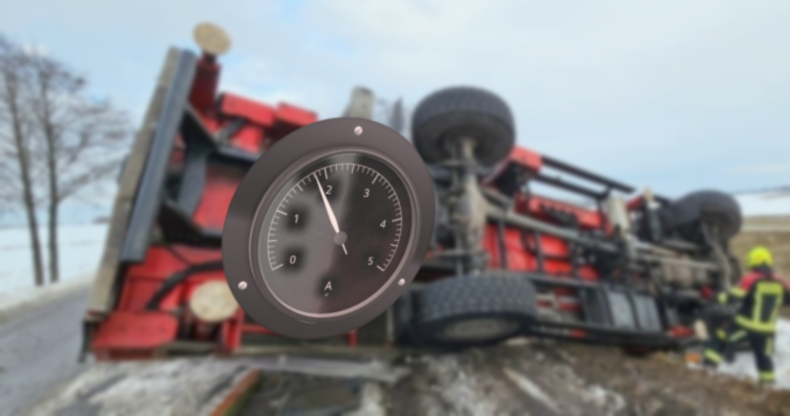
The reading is 1.8
